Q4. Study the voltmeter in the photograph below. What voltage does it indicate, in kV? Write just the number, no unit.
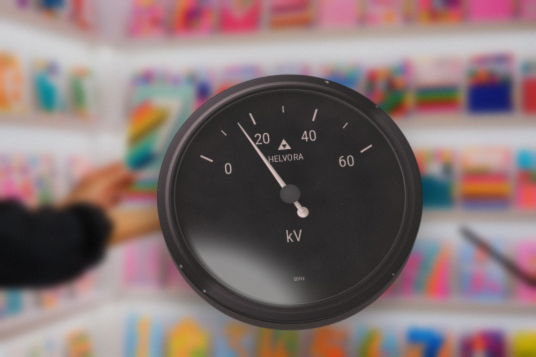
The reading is 15
